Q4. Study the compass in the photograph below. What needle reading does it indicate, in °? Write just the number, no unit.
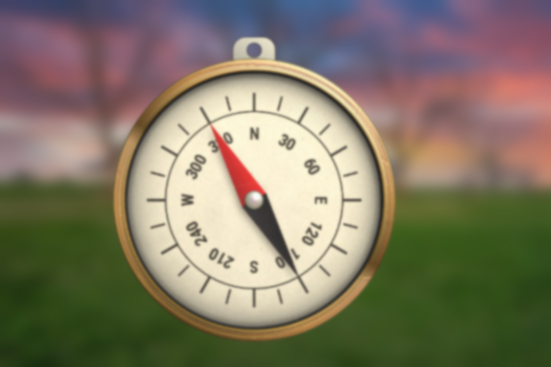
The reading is 330
